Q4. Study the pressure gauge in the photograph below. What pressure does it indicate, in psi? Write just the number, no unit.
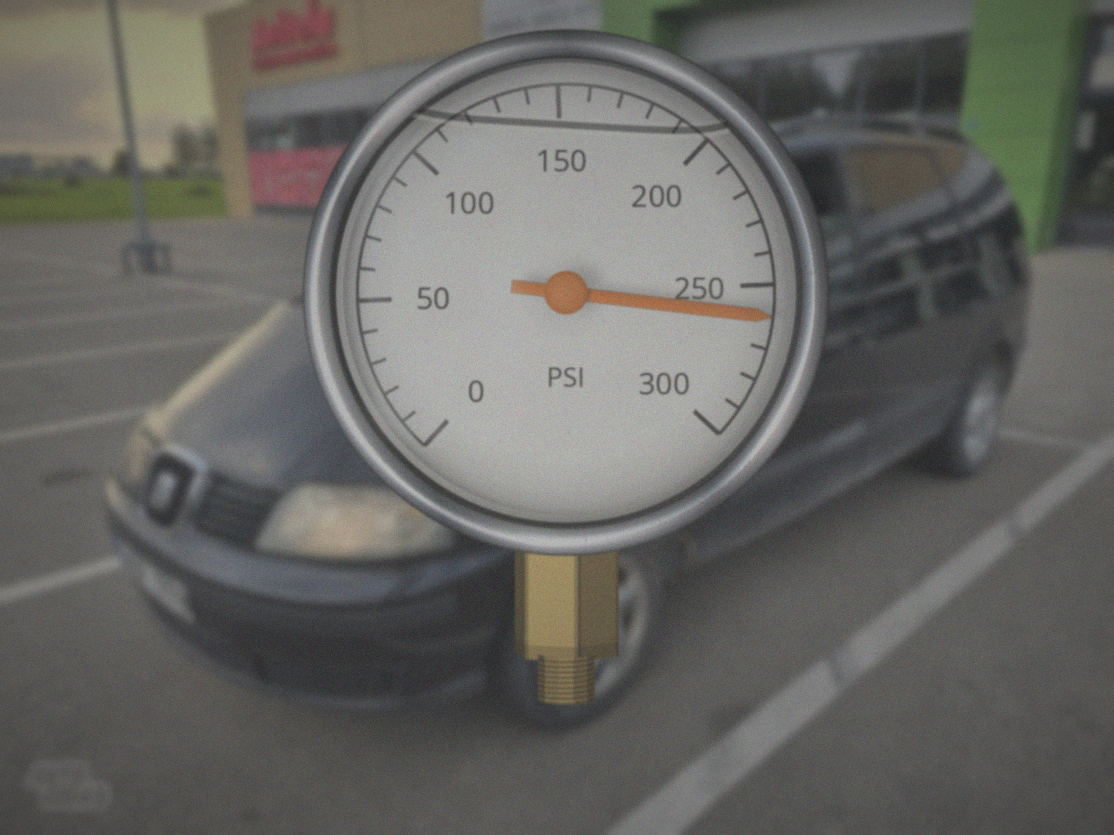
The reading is 260
